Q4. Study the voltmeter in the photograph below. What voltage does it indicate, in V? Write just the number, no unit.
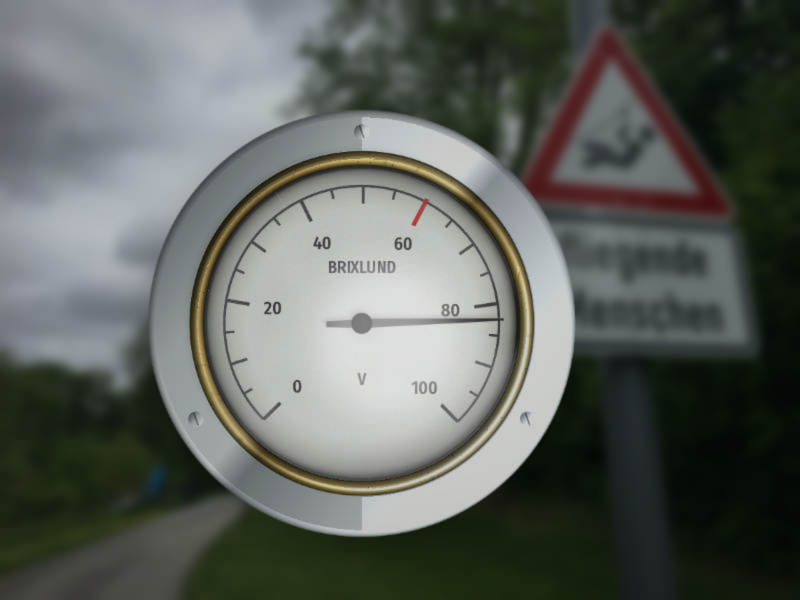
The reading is 82.5
